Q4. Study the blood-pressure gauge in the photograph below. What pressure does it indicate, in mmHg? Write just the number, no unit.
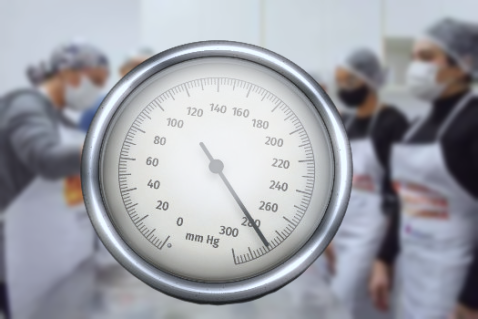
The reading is 280
